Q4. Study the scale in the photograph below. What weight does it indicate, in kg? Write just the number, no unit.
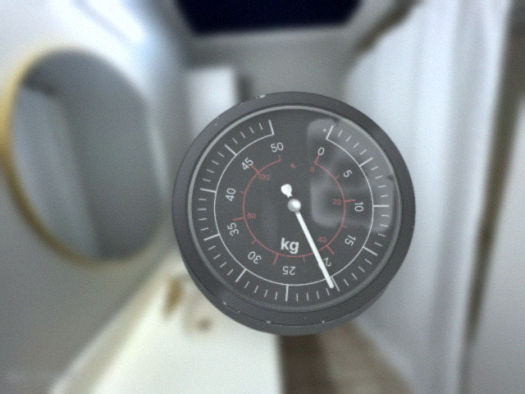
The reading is 20.5
